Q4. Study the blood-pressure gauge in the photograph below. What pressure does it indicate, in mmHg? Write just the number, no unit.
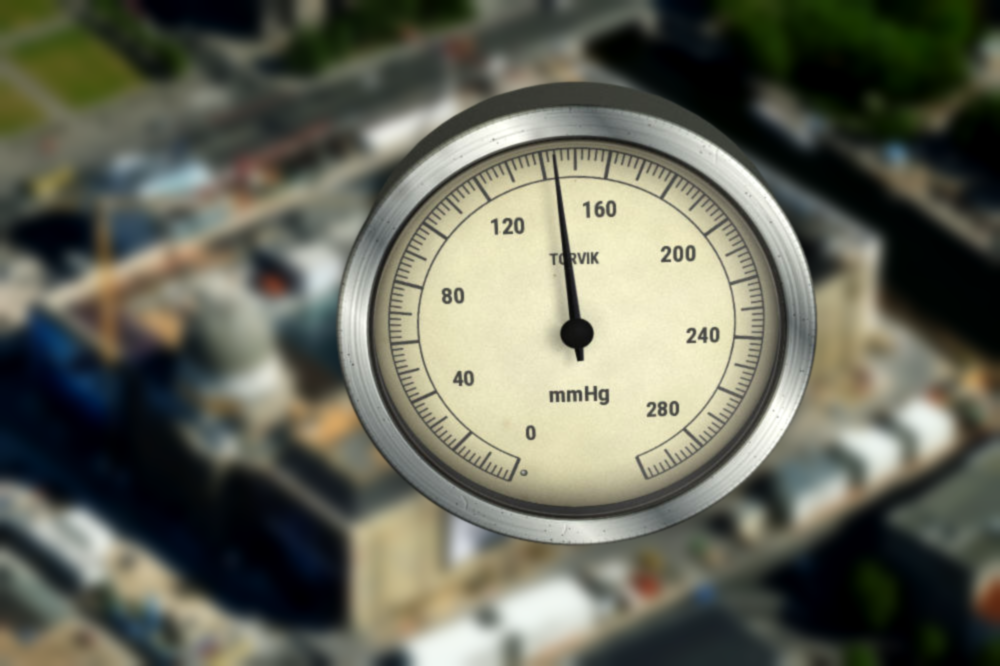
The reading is 144
